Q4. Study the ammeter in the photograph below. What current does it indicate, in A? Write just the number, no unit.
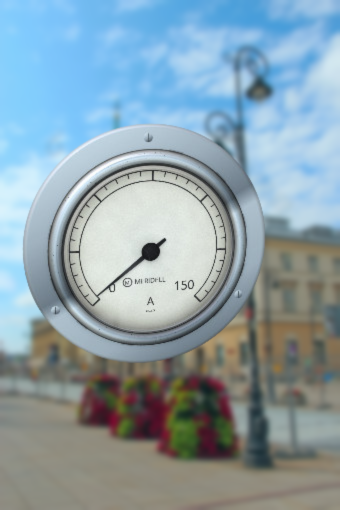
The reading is 2.5
